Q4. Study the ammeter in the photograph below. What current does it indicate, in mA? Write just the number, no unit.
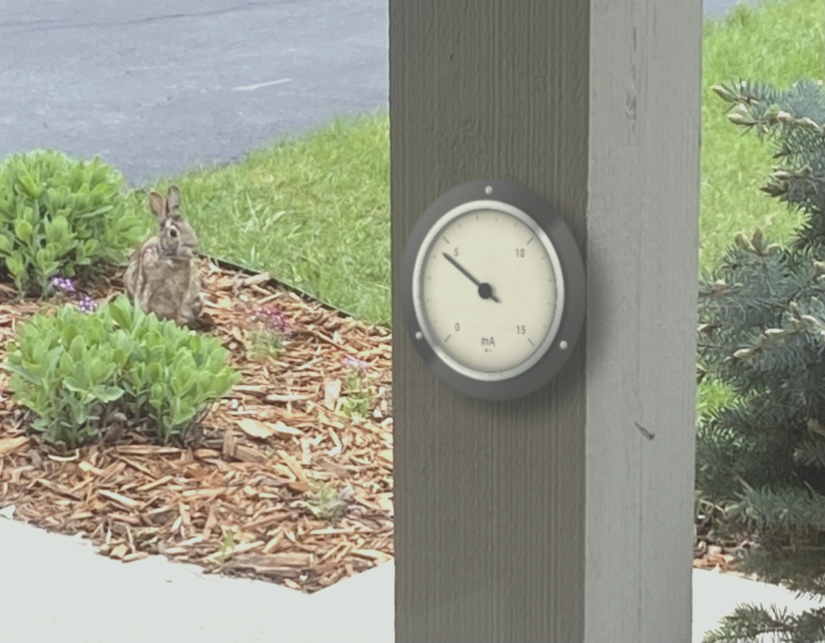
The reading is 4.5
